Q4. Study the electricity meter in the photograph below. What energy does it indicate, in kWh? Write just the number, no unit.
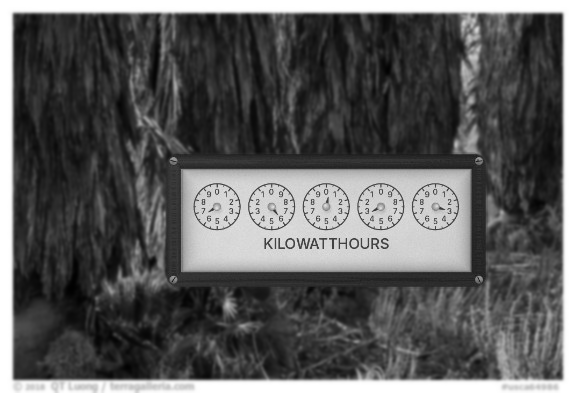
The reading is 66033
